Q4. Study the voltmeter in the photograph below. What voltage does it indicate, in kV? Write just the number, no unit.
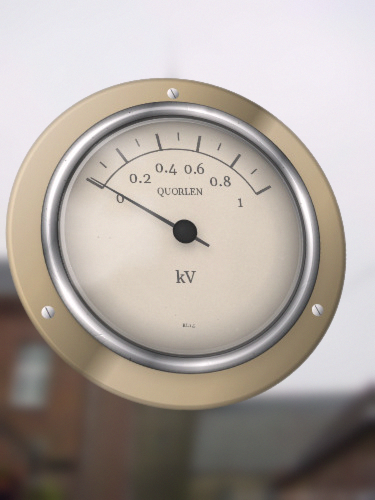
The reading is 0
